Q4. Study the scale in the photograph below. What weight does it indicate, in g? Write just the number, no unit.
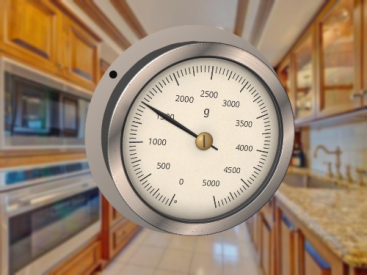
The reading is 1500
